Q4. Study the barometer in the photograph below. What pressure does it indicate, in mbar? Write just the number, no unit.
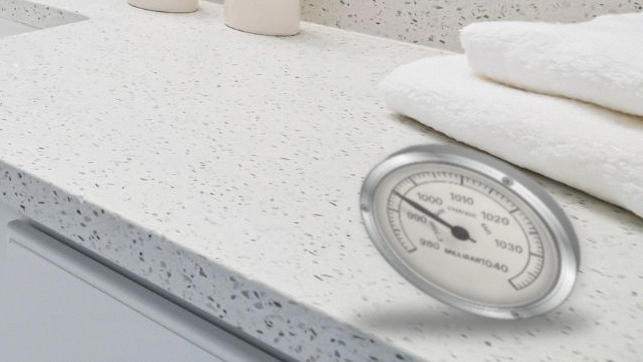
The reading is 995
